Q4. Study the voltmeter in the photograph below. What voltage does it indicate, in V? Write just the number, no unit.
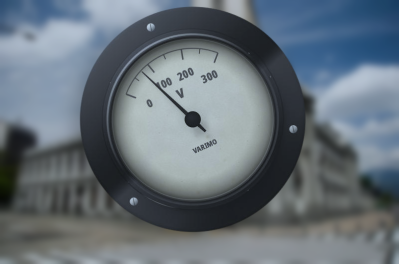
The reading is 75
